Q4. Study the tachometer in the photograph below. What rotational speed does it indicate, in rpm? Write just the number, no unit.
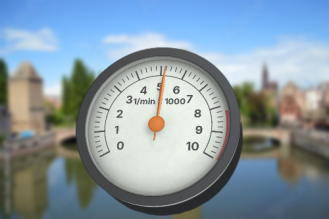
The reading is 5200
